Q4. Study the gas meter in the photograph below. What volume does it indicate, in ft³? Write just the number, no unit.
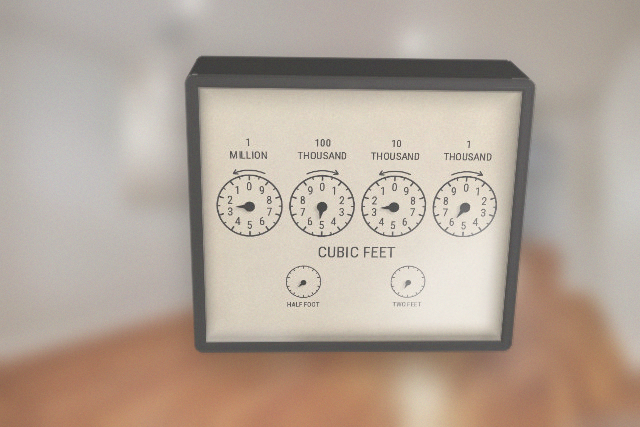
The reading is 252600
